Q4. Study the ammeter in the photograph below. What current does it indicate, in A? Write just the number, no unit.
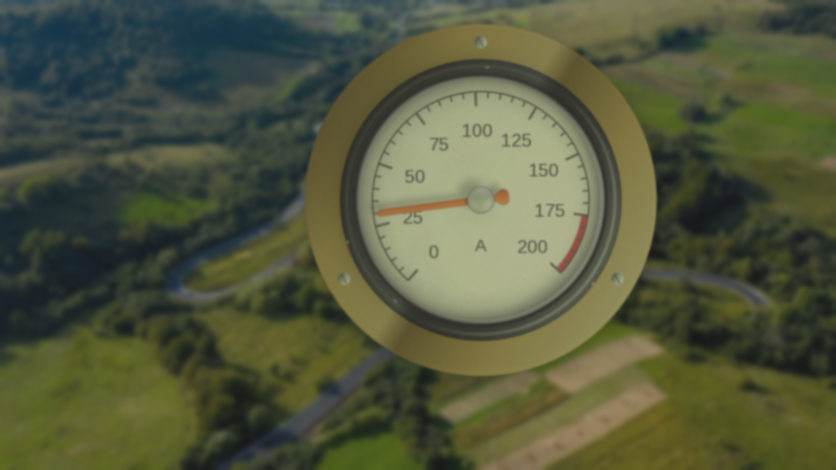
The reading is 30
